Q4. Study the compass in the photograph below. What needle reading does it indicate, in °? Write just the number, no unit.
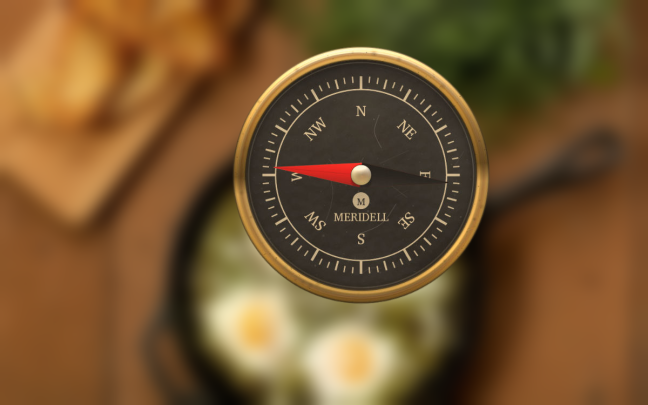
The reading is 275
